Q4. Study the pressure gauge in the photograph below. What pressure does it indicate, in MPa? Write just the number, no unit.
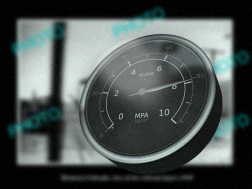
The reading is 8
